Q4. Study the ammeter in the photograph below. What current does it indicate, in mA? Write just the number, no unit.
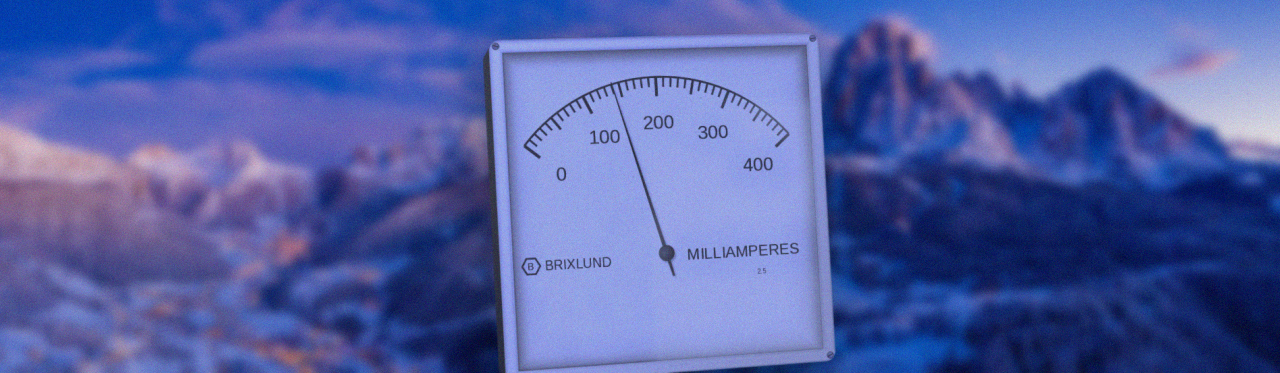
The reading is 140
